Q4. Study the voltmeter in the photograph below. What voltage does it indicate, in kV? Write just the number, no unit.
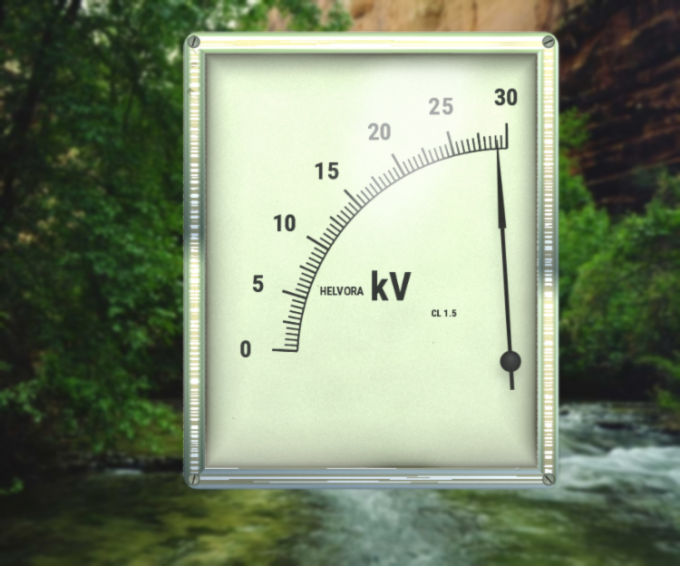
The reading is 29
